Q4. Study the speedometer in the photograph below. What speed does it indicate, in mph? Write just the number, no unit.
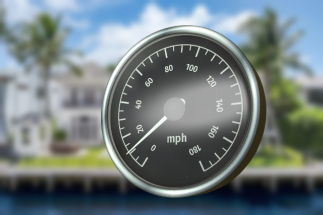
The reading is 10
